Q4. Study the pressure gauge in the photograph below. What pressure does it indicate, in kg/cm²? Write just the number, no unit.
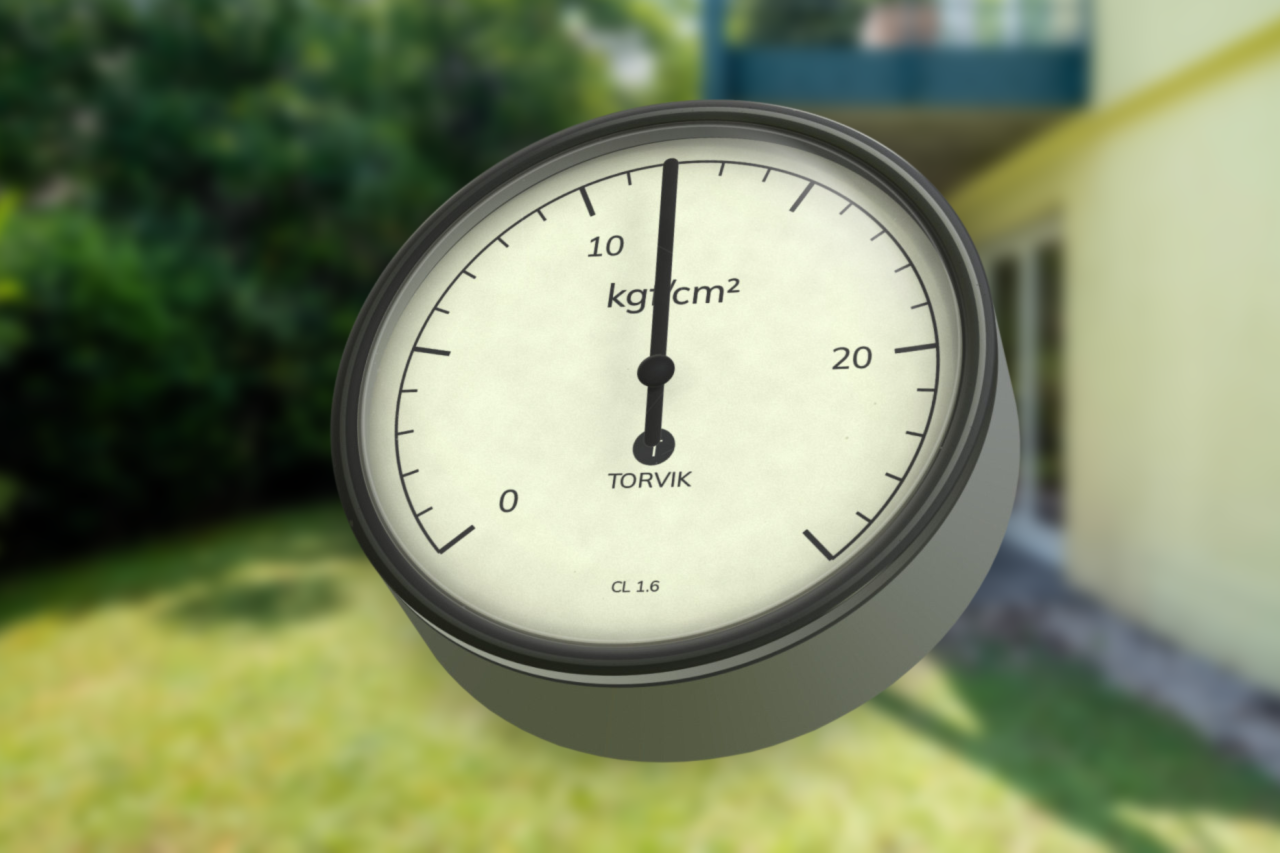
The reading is 12
